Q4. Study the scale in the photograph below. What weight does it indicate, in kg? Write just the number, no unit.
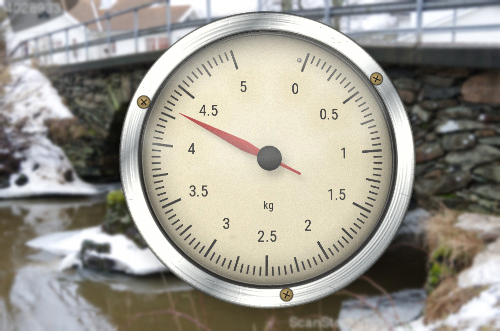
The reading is 4.3
